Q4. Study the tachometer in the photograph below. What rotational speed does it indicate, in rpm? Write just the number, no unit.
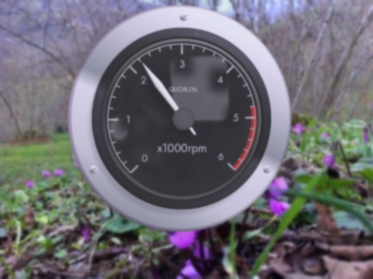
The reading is 2200
